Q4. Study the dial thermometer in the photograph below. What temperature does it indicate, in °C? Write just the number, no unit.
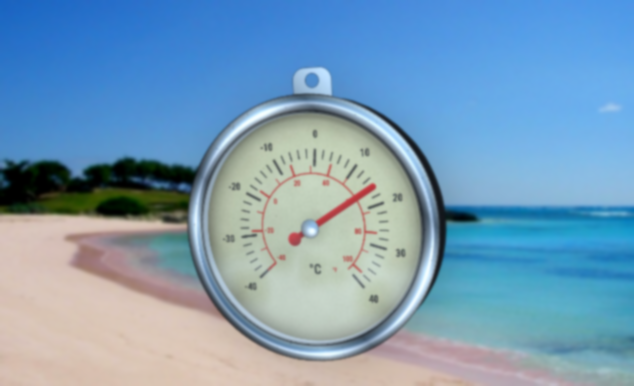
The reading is 16
